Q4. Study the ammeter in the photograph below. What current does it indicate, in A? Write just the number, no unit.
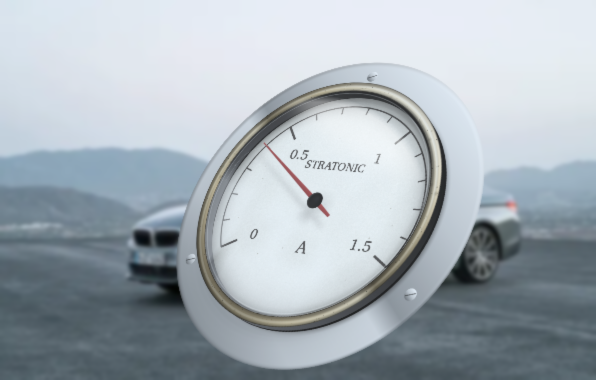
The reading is 0.4
